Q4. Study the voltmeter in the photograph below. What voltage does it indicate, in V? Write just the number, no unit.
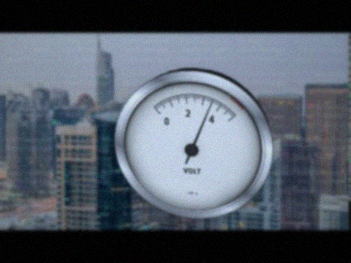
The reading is 3.5
